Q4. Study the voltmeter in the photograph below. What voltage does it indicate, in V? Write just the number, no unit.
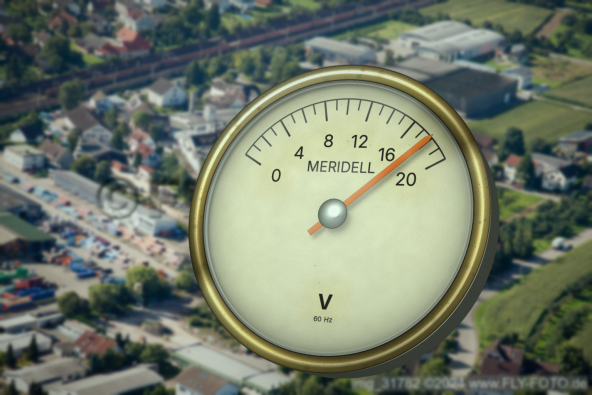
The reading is 18
